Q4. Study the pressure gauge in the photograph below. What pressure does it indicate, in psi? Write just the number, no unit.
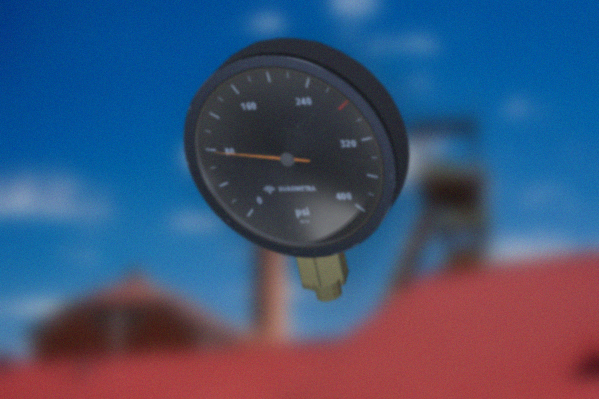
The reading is 80
